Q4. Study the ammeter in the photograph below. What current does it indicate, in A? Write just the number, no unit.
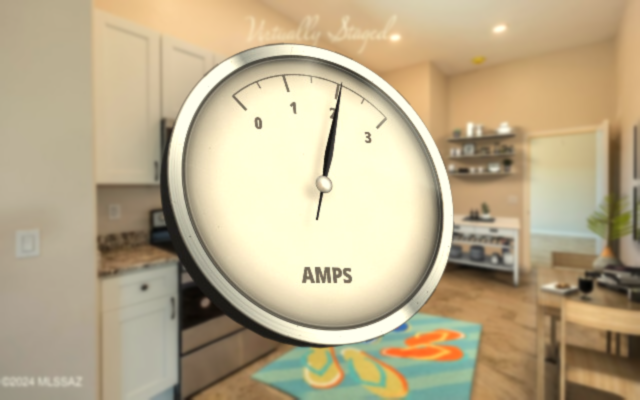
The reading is 2
